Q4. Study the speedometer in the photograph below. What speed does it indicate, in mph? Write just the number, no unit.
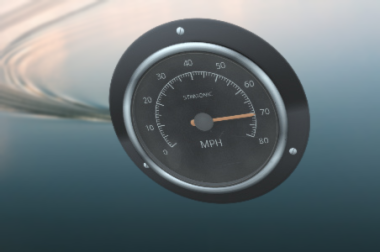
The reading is 70
